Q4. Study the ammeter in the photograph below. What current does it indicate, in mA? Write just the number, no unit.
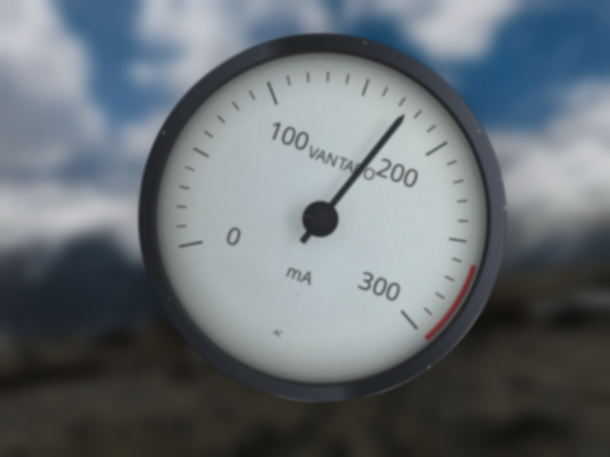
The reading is 175
